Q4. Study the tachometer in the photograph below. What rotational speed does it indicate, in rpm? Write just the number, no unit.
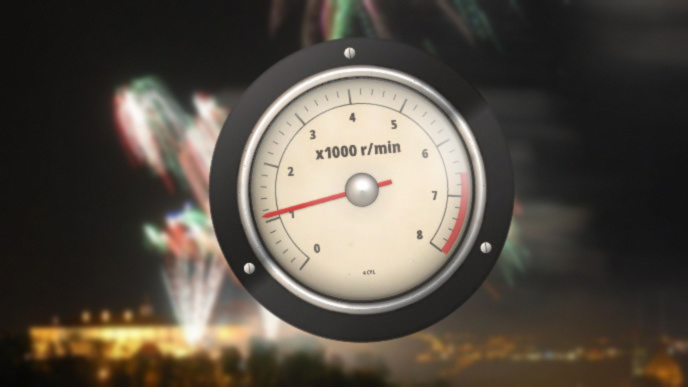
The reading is 1100
